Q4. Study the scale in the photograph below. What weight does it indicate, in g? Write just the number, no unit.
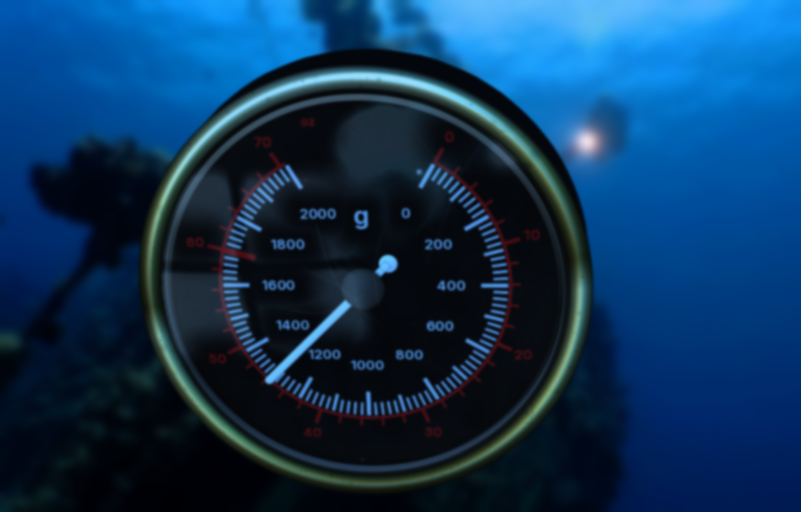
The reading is 1300
